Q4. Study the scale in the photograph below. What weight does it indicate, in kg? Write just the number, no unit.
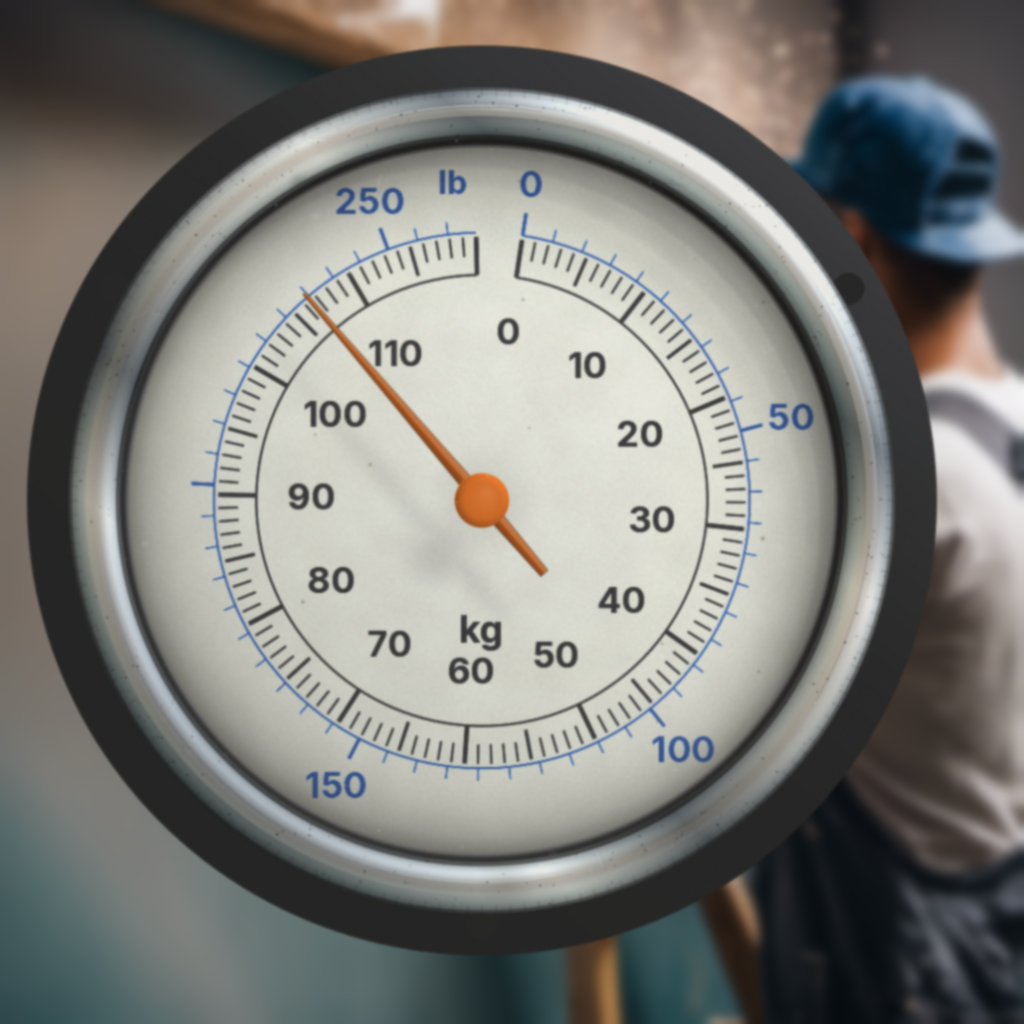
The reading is 106.5
